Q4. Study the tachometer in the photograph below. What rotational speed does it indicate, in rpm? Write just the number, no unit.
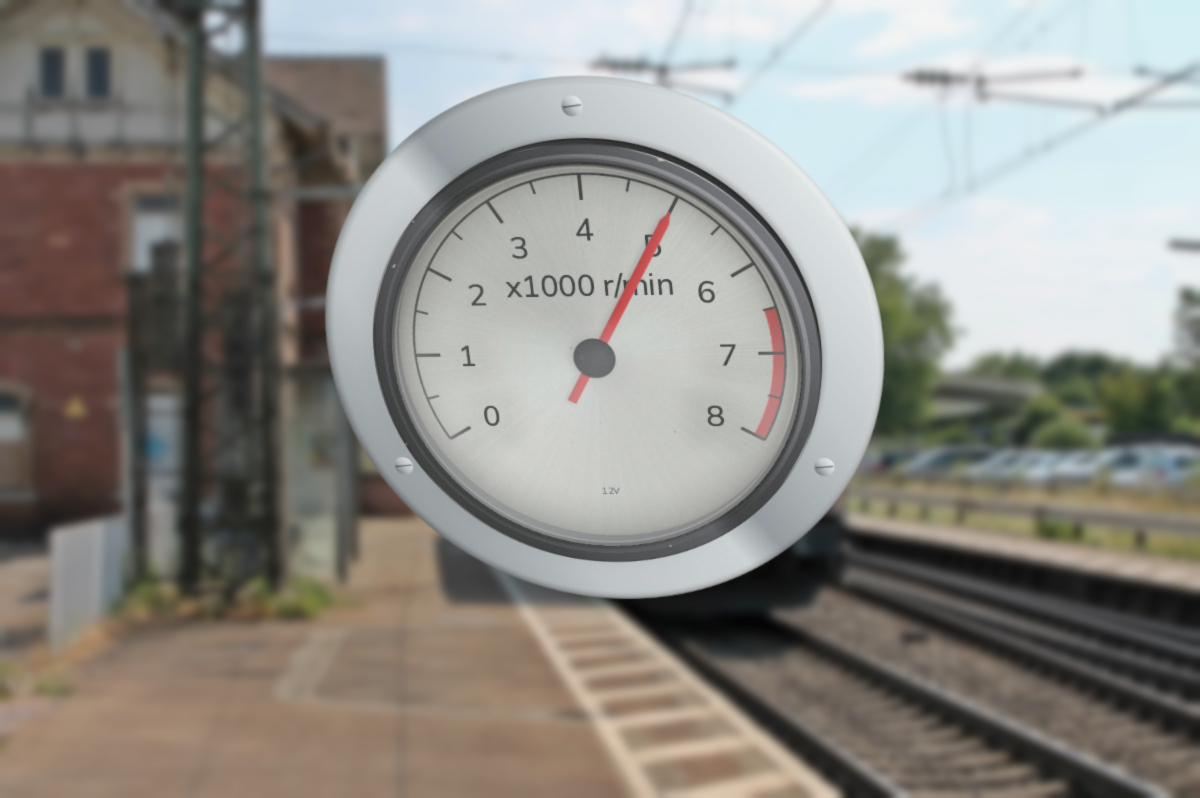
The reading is 5000
